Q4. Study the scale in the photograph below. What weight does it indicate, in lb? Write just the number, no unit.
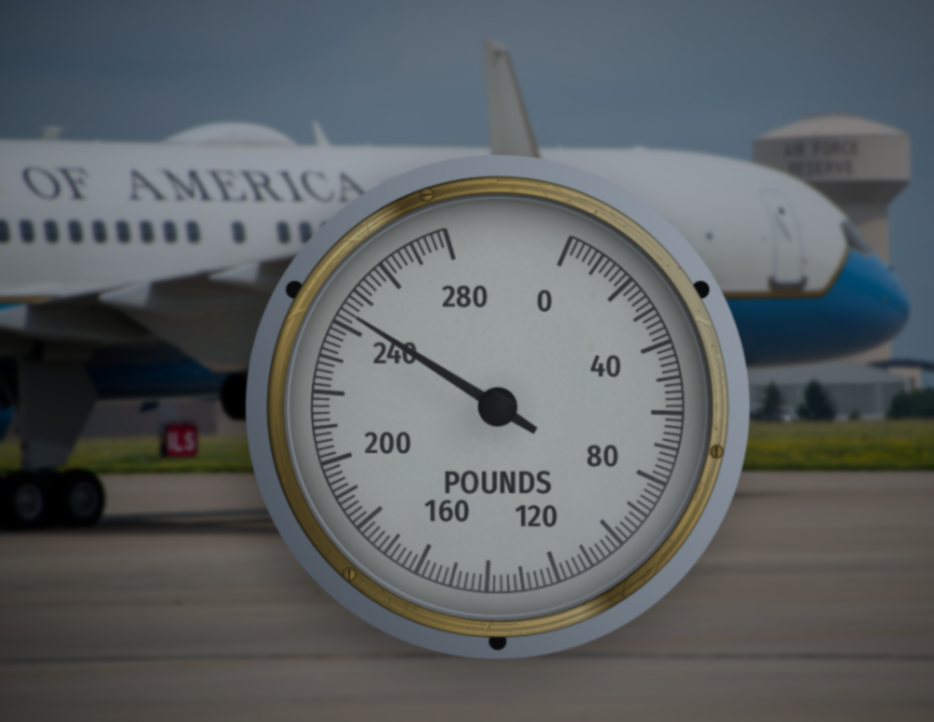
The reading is 244
